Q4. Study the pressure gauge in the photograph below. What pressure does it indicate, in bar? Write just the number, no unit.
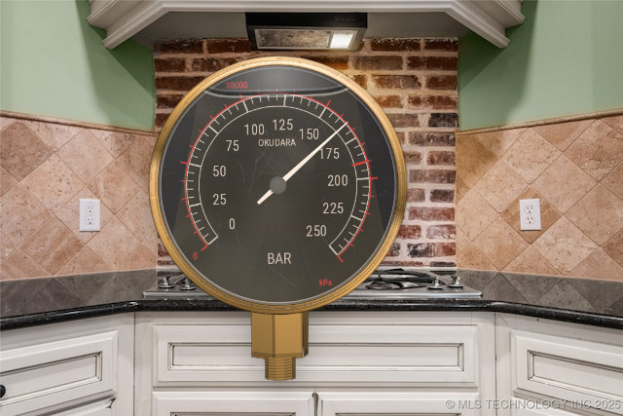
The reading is 165
